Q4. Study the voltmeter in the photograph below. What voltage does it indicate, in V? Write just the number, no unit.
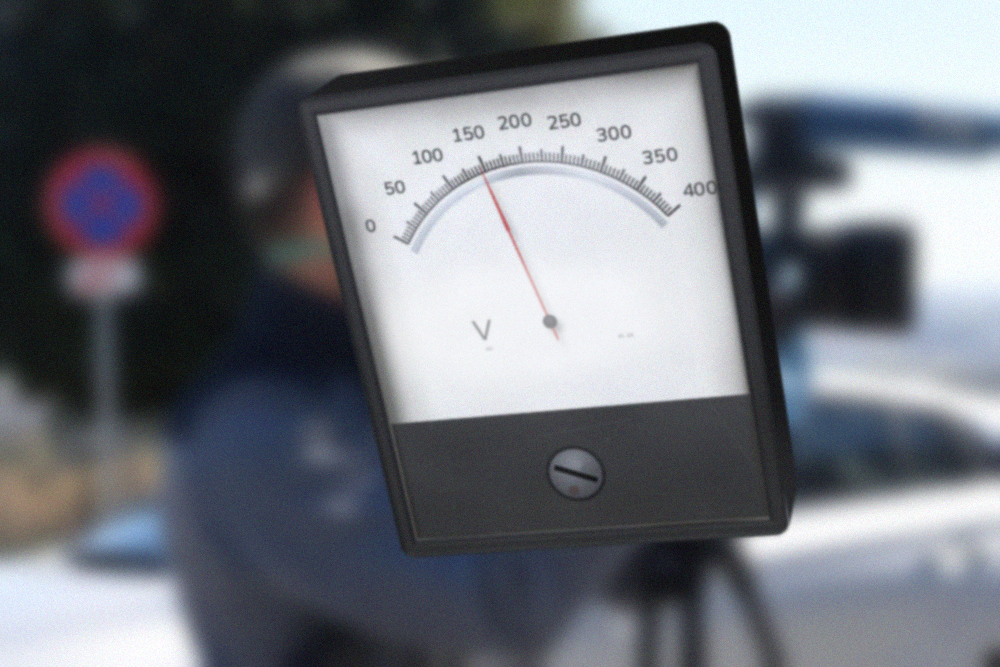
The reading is 150
